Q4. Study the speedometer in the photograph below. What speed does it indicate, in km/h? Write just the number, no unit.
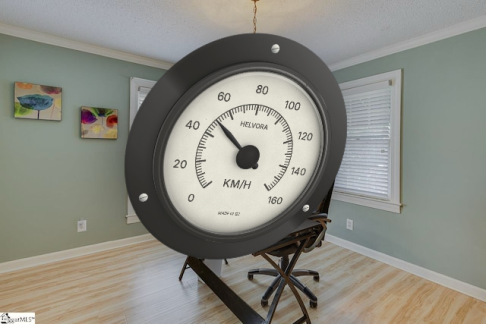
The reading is 50
